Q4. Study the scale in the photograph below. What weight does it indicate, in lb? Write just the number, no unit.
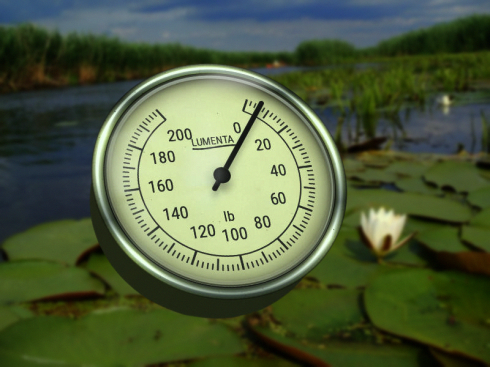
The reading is 6
